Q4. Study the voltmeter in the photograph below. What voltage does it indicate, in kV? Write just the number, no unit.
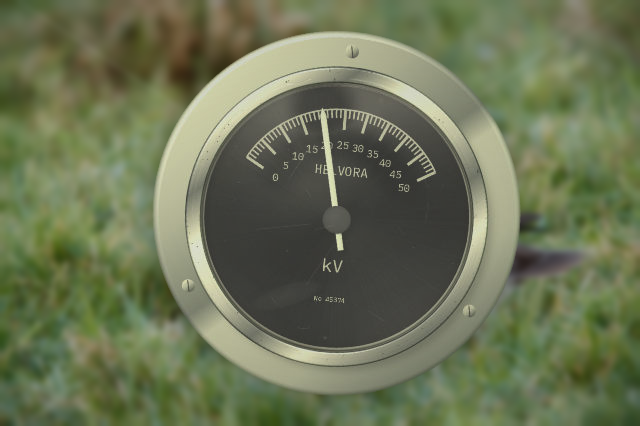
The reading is 20
